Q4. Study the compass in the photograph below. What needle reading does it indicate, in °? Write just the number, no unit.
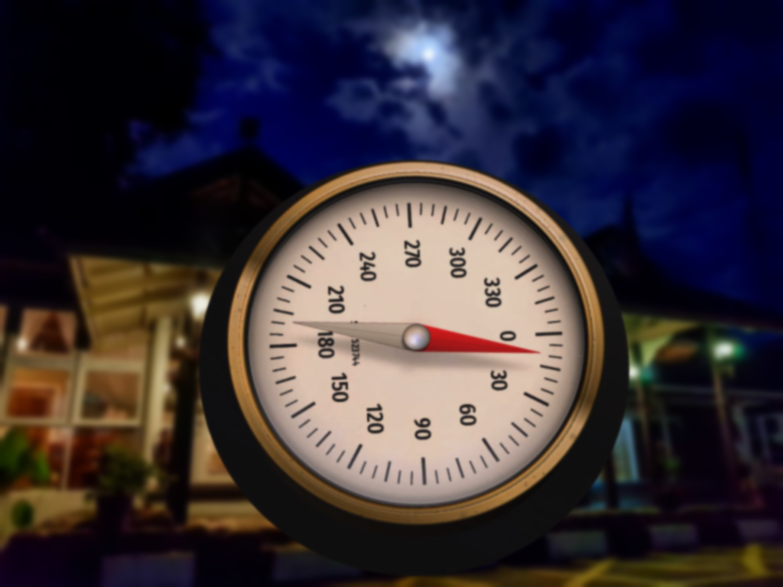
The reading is 10
